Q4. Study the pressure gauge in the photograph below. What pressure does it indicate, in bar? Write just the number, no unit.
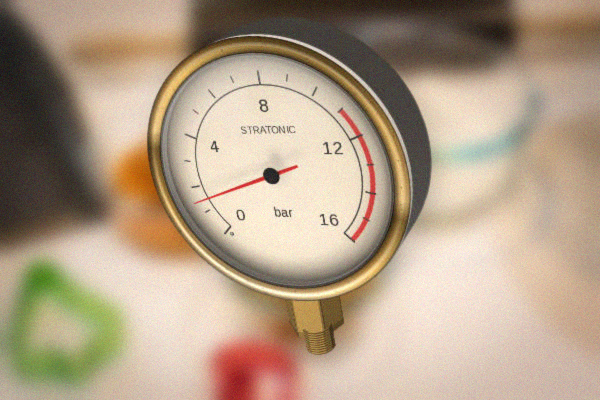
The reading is 1.5
